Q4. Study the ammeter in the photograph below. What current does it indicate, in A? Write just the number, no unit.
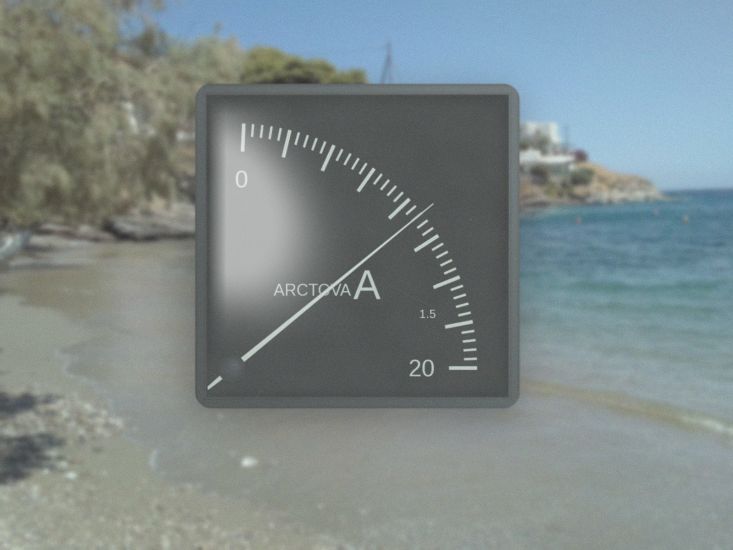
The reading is 11
